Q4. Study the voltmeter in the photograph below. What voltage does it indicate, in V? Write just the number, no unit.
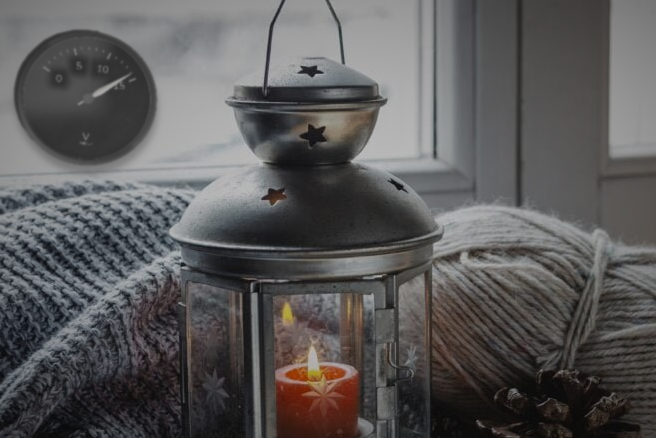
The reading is 14
